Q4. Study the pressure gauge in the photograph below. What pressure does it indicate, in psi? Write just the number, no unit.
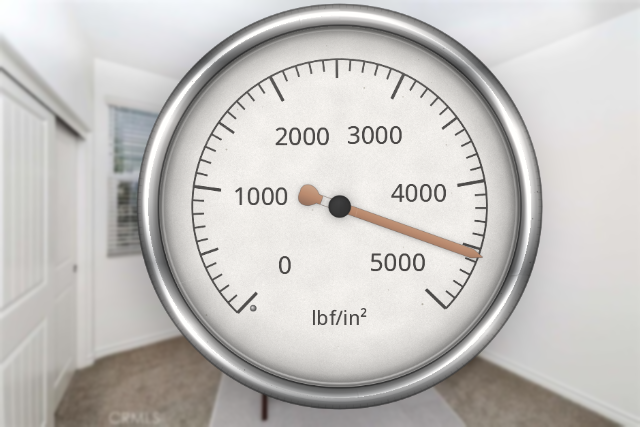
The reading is 4550
